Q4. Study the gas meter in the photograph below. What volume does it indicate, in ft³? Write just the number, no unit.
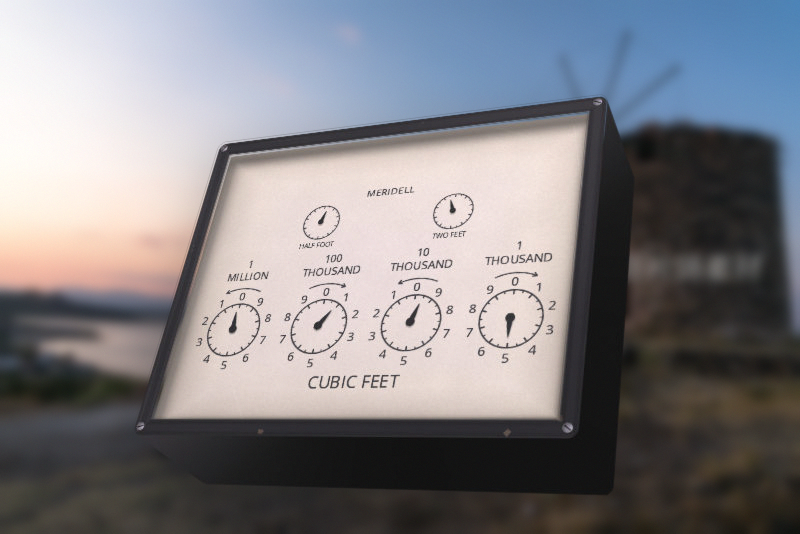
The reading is 9500
